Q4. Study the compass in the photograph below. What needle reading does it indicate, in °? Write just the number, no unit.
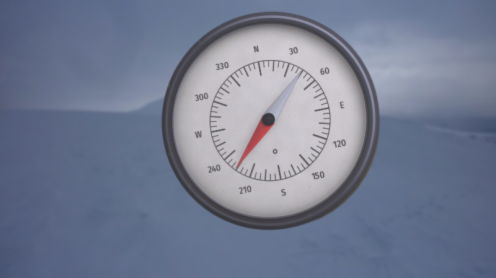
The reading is 225
